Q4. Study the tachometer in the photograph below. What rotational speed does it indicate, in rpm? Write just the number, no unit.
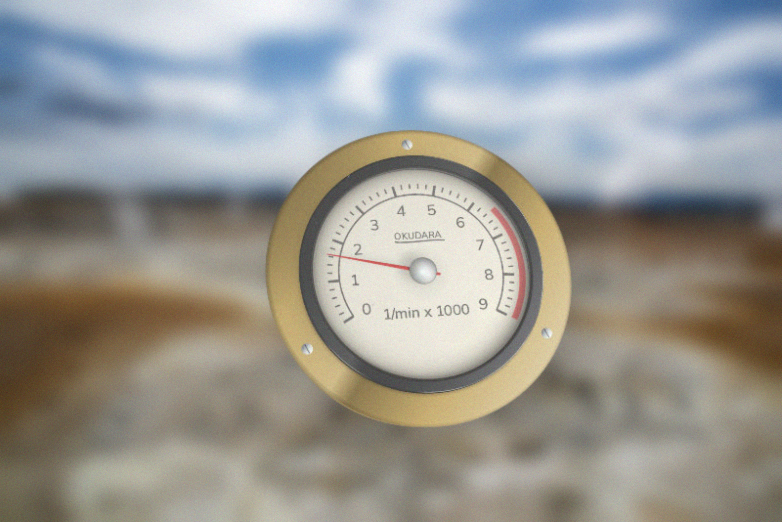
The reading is 1600
